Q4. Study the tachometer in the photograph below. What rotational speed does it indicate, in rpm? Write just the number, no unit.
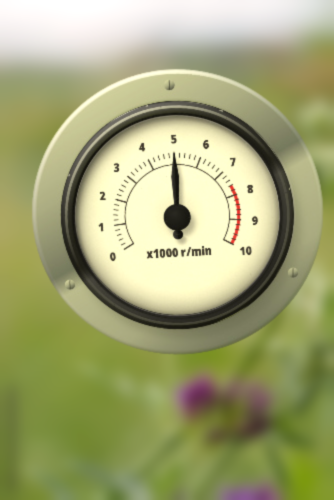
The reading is 5000
